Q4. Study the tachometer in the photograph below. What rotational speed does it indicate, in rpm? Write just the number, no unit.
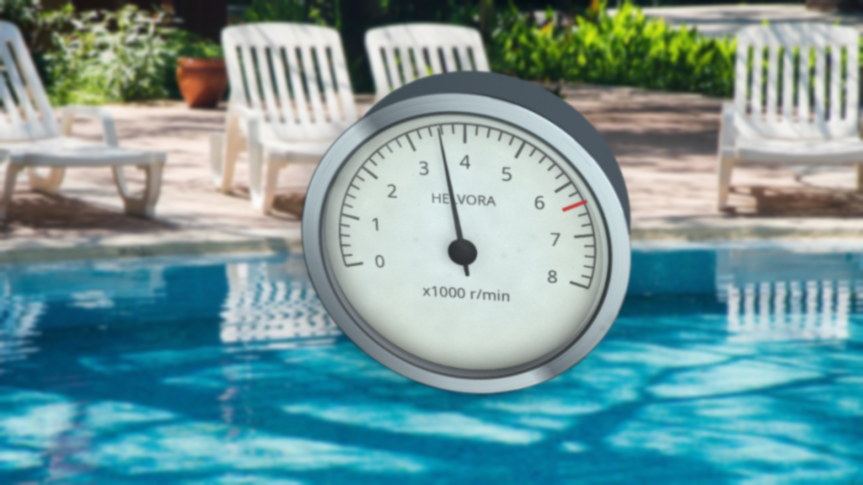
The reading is 3600
